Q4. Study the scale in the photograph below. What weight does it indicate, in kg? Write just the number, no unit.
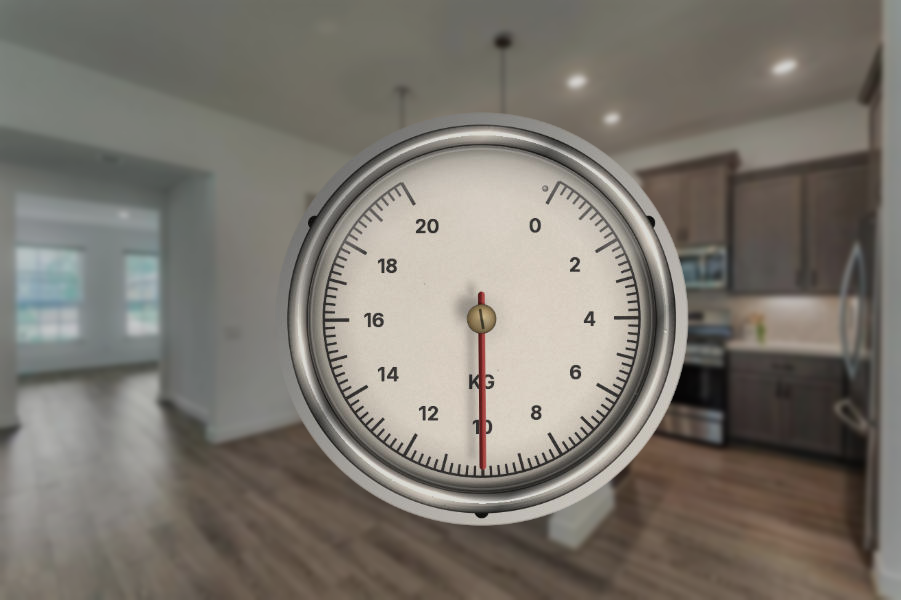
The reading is 10
